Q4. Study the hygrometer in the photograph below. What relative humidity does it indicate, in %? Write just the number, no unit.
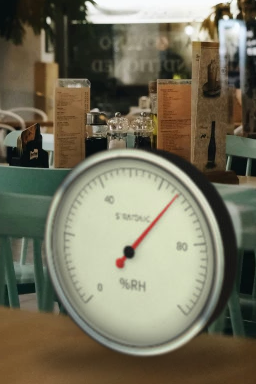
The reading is 66
